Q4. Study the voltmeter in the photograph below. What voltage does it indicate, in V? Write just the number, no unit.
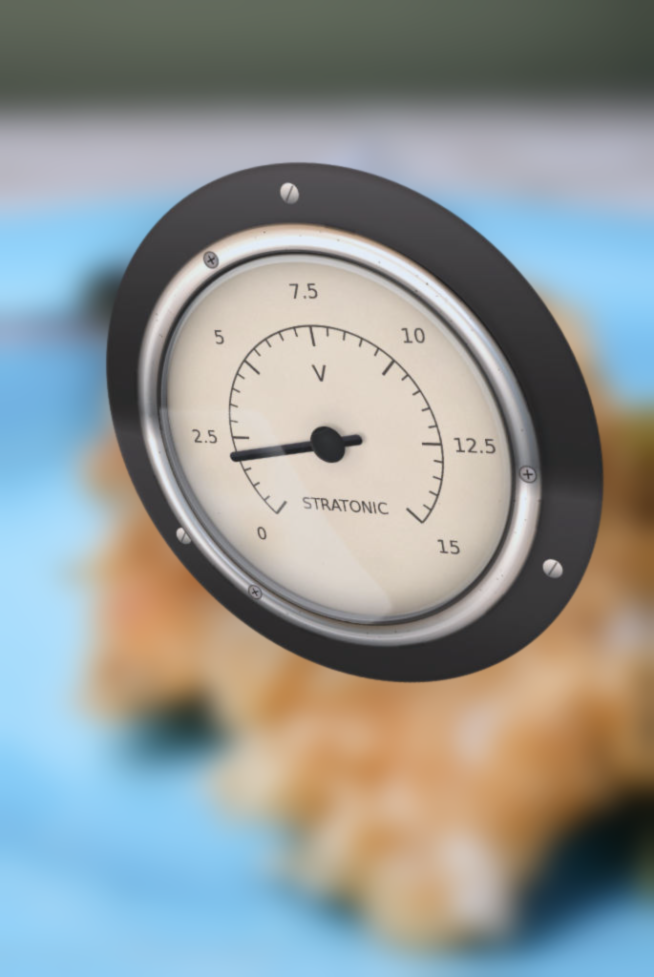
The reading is 2
